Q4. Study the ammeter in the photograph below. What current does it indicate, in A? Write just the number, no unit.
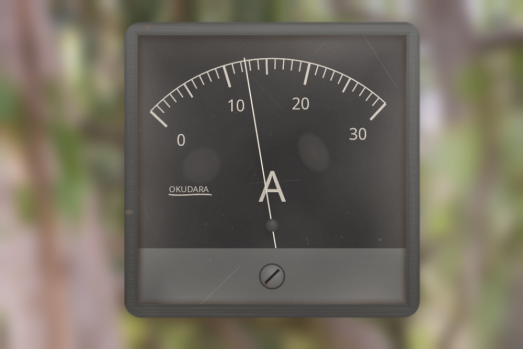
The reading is 12.5
